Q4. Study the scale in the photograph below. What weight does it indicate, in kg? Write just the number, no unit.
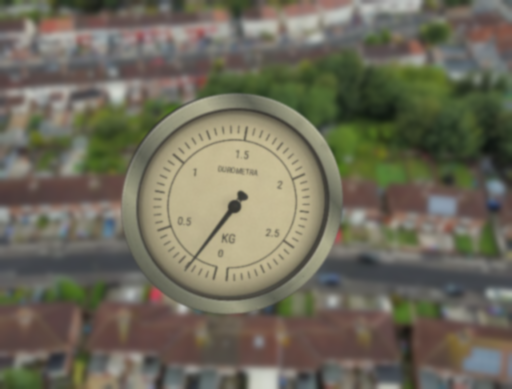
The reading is 0.2
